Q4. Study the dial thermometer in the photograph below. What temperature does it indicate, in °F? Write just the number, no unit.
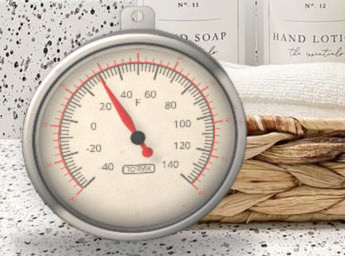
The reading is 30
